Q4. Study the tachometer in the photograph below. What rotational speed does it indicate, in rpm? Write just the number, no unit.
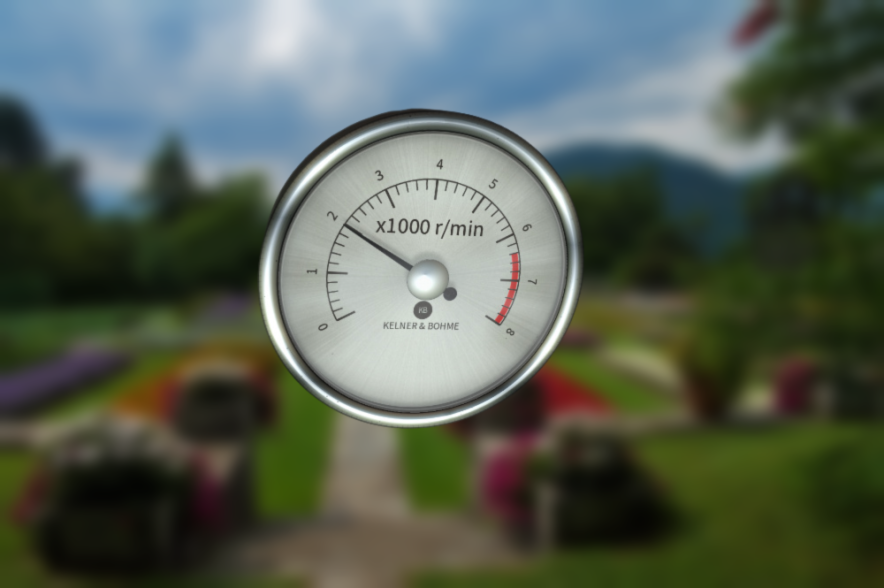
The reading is 2000
